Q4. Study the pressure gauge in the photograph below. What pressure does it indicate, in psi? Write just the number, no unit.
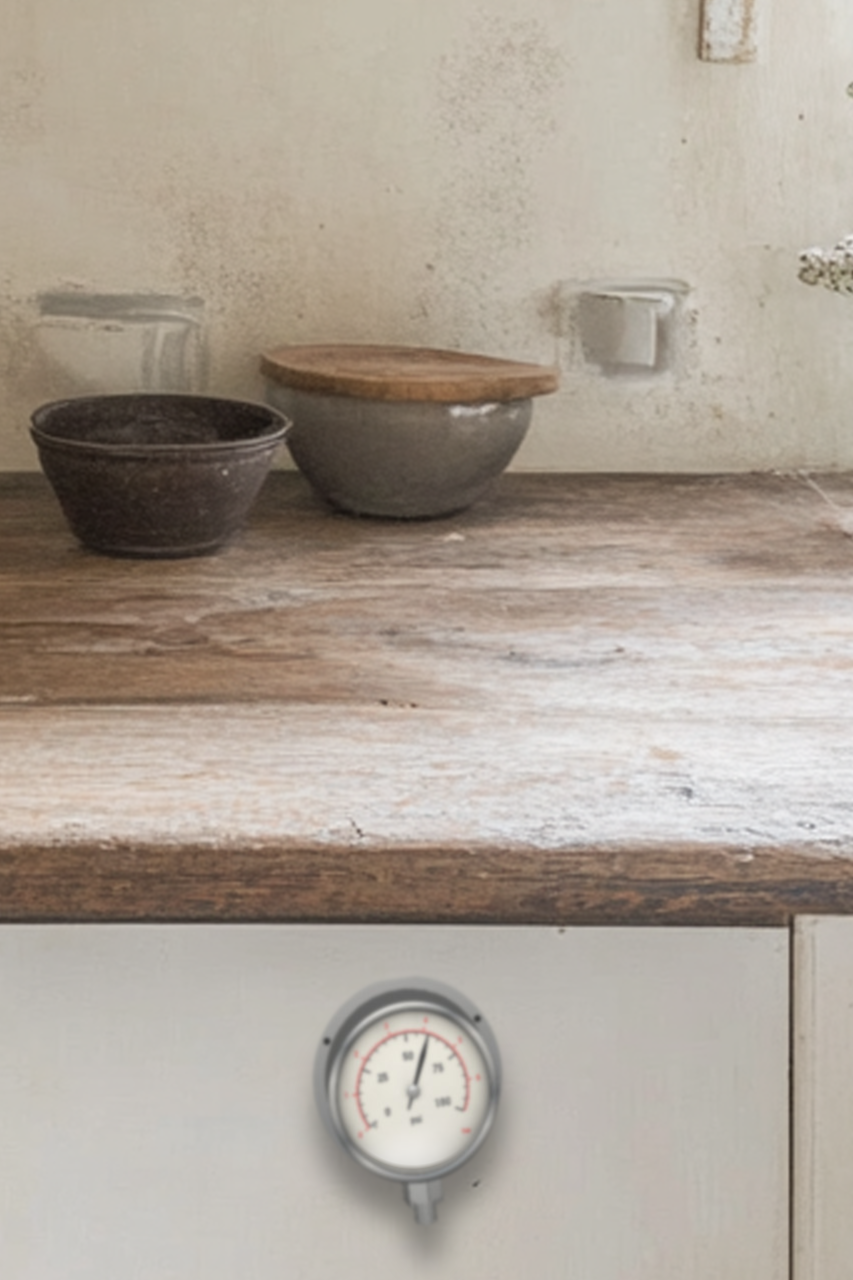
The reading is 60
